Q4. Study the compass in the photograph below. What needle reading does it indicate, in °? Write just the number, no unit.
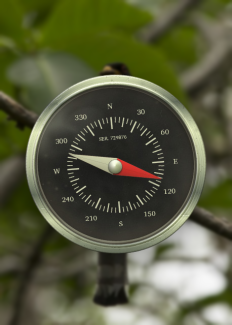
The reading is 110
